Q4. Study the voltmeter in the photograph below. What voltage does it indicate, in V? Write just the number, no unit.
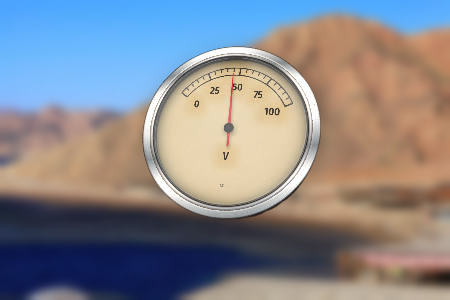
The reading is 45
